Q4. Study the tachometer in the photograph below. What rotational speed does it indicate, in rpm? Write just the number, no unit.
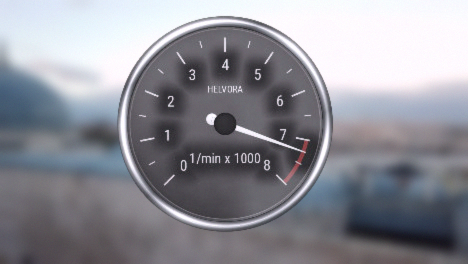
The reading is 7250
